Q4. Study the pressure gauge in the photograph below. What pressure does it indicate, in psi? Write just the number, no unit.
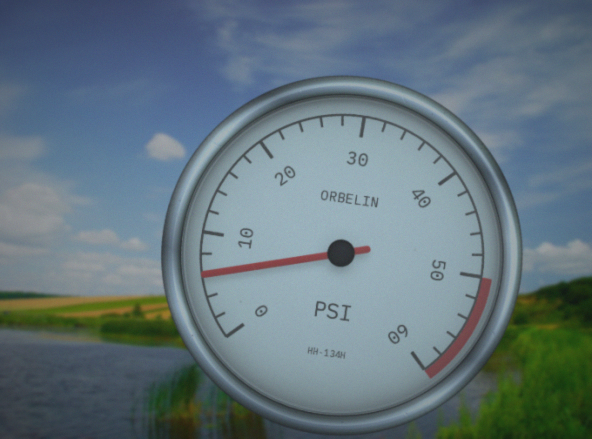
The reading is 6
